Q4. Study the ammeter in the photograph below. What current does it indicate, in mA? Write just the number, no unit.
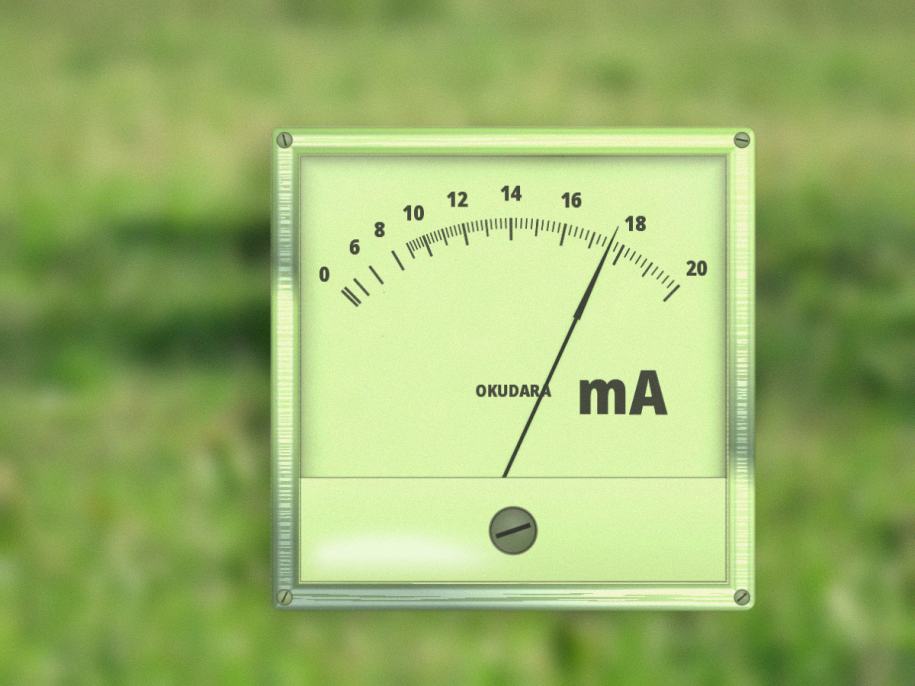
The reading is 17.6
